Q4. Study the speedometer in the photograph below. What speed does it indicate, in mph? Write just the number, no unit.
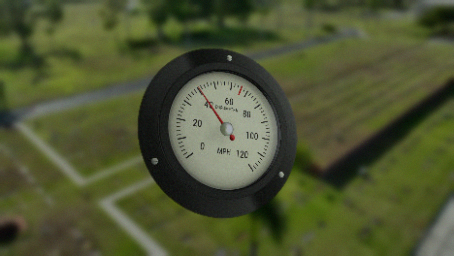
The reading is 40
